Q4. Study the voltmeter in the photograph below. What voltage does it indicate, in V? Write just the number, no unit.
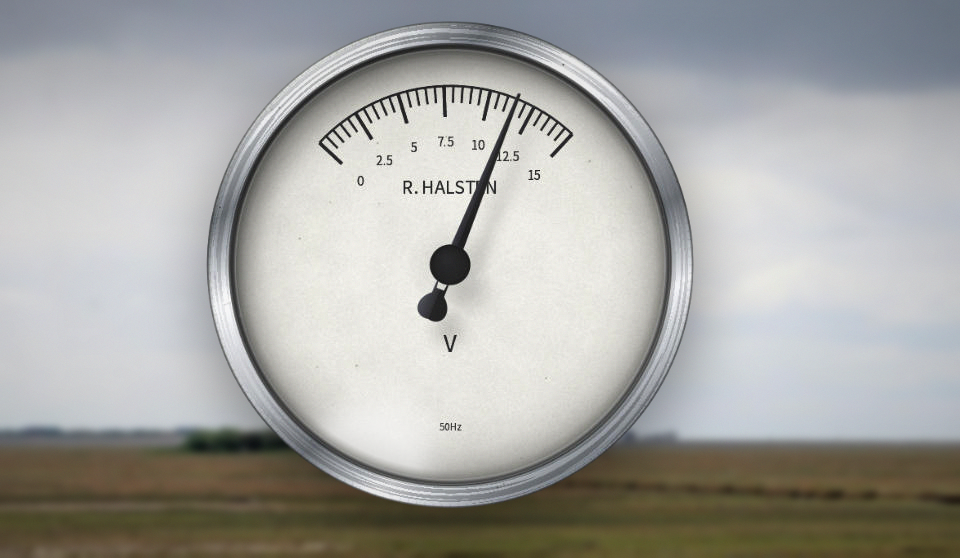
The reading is 11.5
